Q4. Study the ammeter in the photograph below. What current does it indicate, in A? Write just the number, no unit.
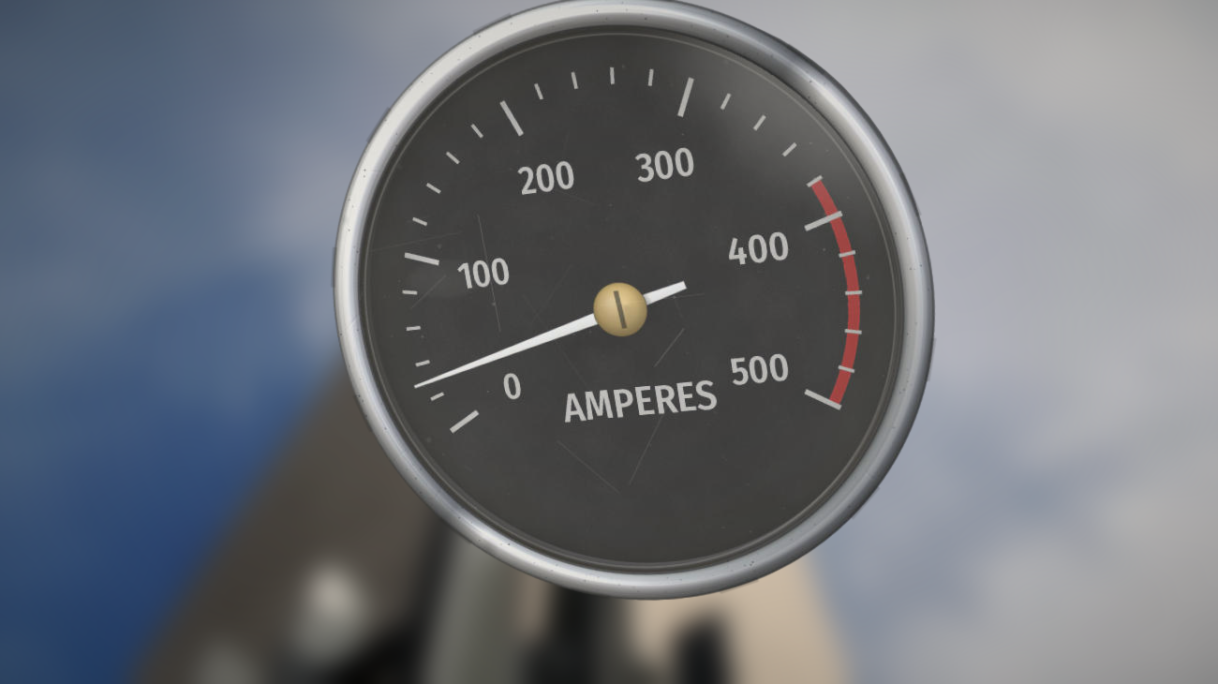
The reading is 30
